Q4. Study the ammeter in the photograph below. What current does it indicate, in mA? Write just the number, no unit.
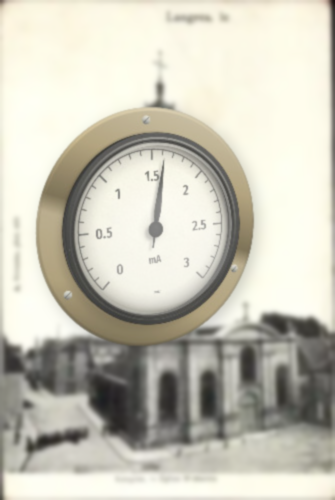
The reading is 1.6
